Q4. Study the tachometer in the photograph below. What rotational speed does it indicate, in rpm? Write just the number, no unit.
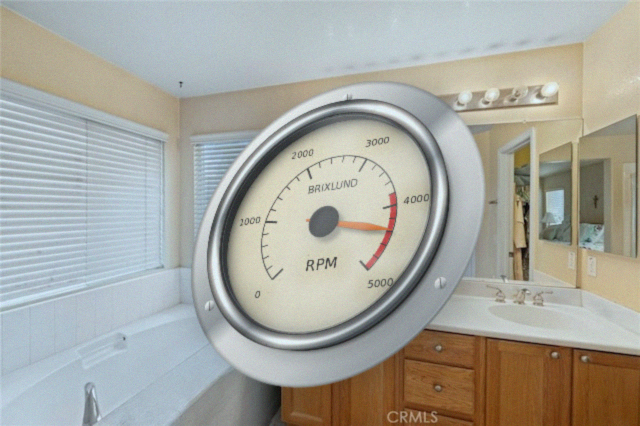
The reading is 4400
